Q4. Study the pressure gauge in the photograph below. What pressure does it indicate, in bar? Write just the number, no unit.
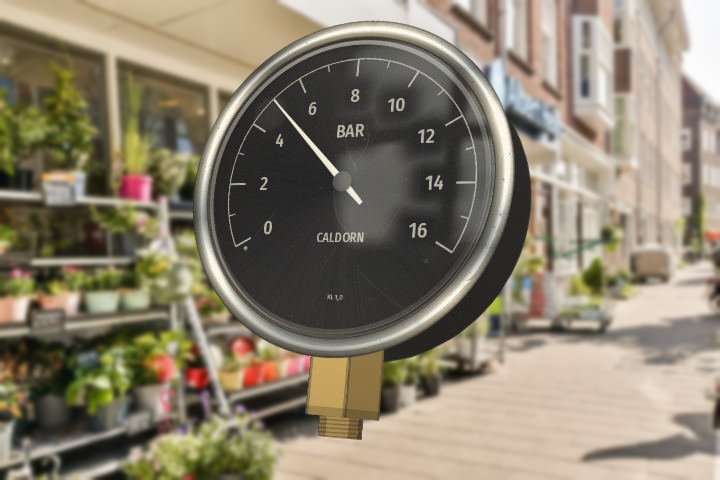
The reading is 5
